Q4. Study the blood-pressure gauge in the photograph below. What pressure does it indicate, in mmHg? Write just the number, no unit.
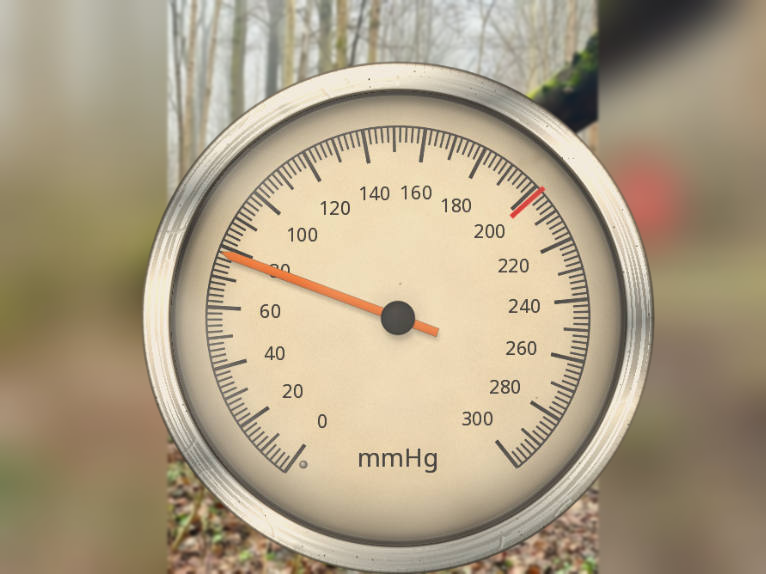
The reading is 78
